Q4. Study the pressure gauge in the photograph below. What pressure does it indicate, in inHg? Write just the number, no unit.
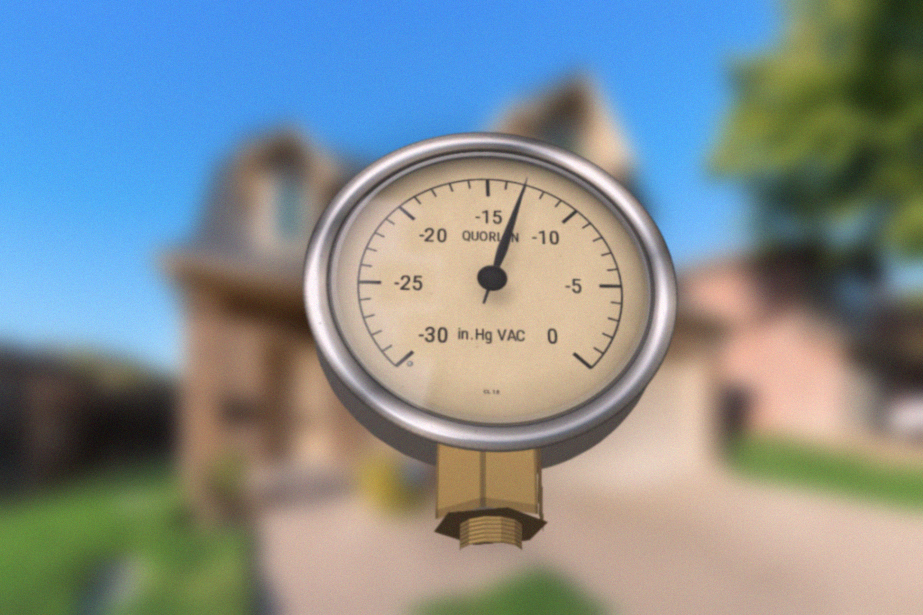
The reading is -13
